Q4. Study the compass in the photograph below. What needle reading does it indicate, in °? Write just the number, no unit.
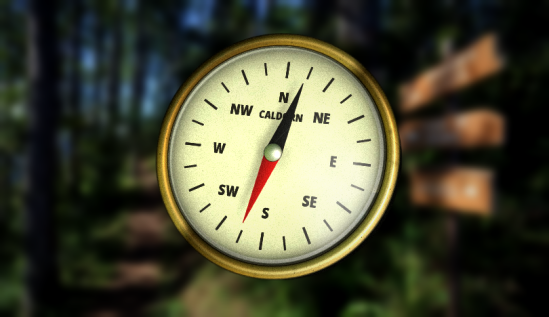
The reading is 195
